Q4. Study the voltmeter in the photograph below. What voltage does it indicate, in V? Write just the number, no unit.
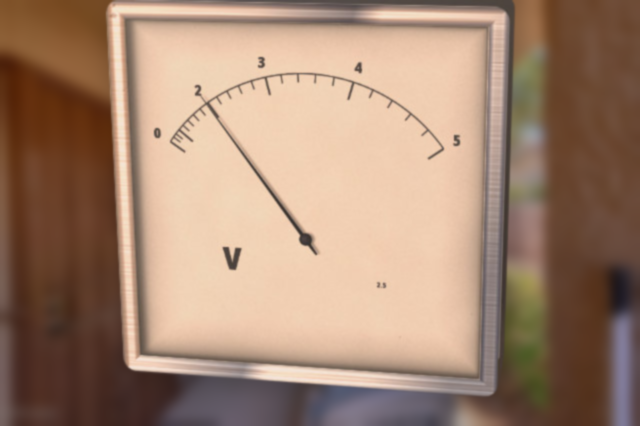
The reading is 2
